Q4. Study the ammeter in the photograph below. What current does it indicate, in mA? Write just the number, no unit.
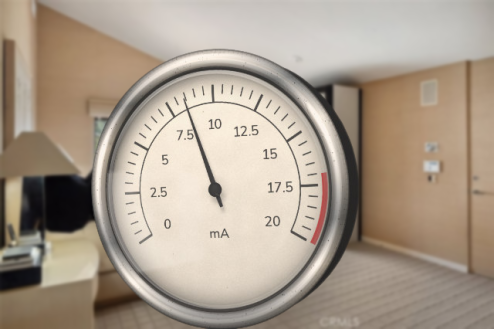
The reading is 8.5
